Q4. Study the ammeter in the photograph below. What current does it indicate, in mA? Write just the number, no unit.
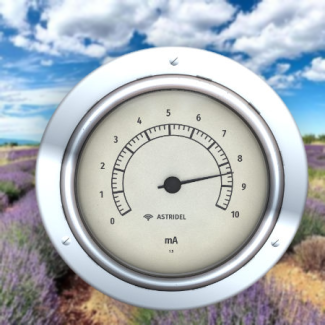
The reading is 8.4
